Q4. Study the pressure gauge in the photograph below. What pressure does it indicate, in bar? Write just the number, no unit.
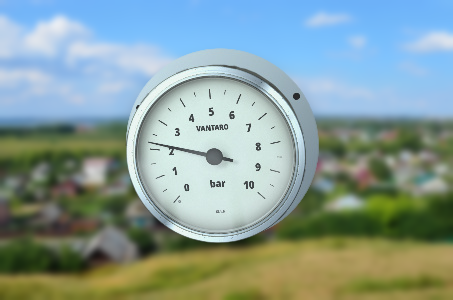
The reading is 2.25
